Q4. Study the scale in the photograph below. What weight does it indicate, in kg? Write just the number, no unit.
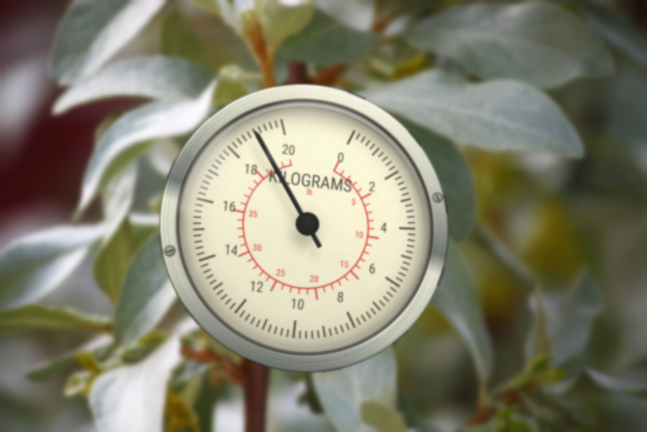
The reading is 19
